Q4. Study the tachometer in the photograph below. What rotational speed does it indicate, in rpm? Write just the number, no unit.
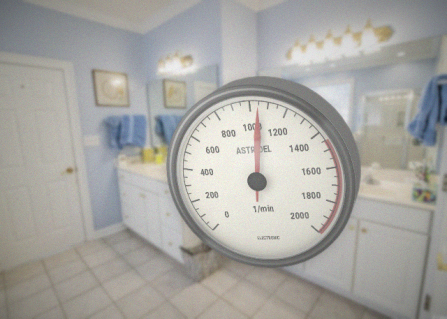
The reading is 1050
